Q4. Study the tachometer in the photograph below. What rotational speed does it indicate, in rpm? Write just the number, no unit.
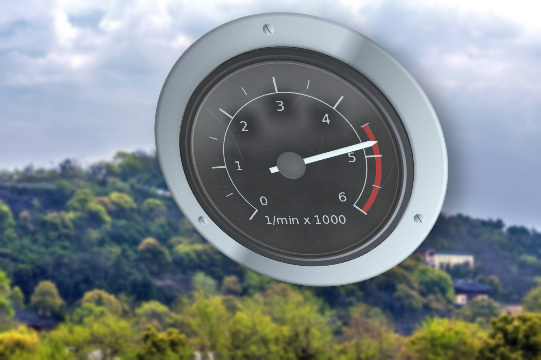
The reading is 4750
